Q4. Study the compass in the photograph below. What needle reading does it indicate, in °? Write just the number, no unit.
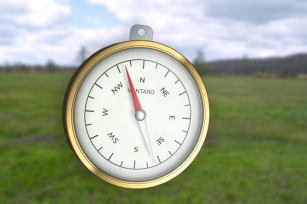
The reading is 337.5
